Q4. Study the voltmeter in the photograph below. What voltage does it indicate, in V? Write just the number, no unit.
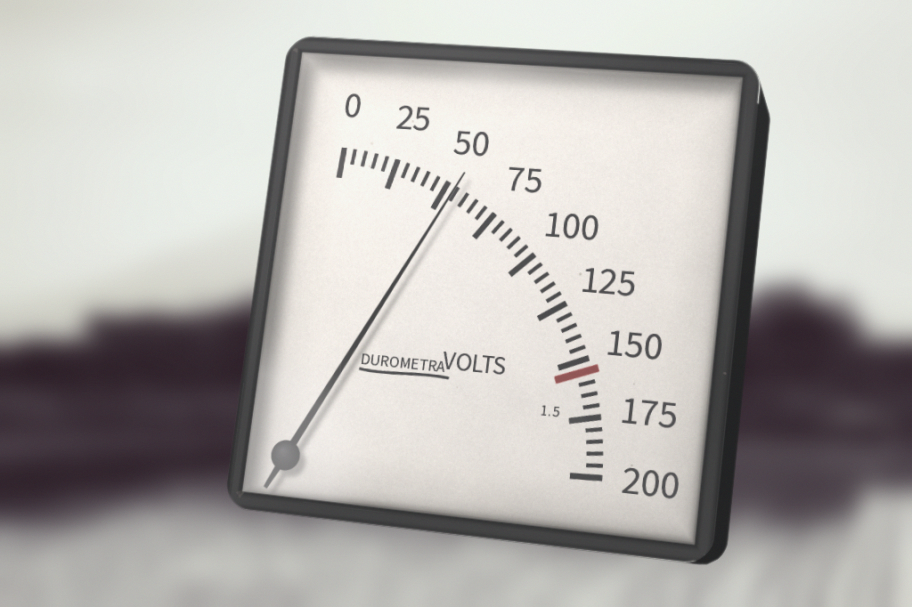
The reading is 55
